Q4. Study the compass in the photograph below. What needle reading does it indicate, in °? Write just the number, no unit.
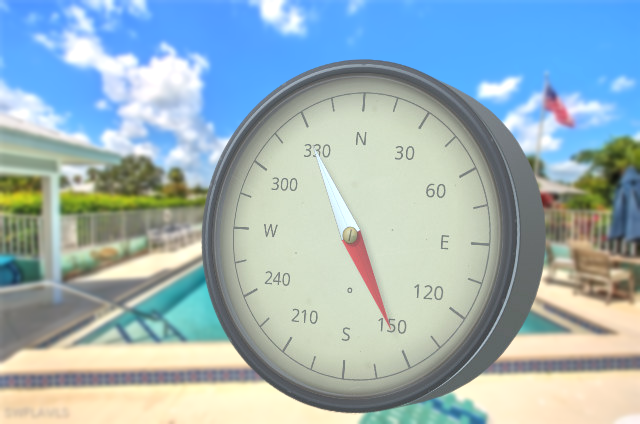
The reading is 150
